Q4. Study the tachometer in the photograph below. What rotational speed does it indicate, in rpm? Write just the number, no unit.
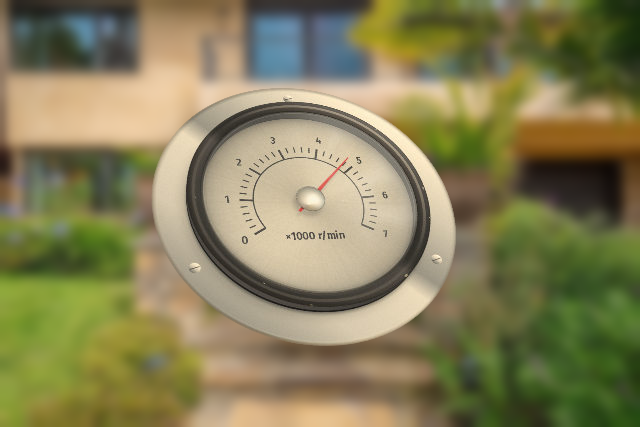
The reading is 4800
